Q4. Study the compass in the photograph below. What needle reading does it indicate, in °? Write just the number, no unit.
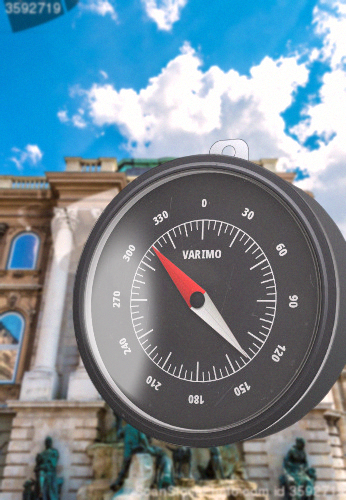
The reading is 315
